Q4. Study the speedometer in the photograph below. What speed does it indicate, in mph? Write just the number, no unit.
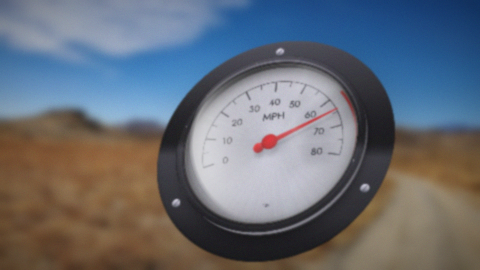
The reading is 65
